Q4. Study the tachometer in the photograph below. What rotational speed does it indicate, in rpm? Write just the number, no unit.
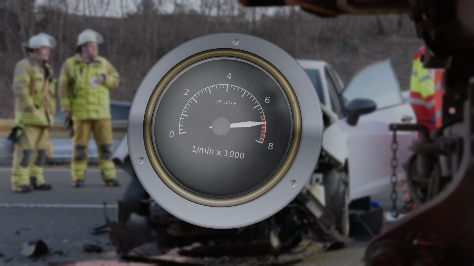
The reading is 7000
